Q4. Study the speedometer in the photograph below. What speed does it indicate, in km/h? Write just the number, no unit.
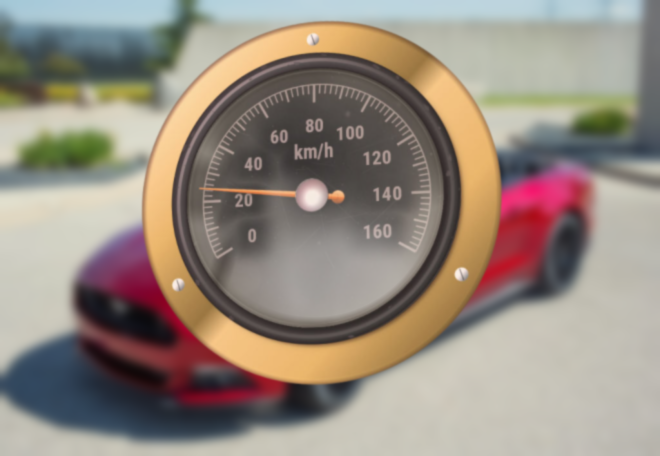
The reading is 24
